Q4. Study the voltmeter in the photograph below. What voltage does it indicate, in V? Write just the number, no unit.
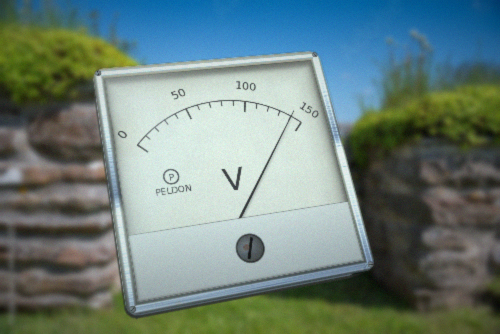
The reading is 140
